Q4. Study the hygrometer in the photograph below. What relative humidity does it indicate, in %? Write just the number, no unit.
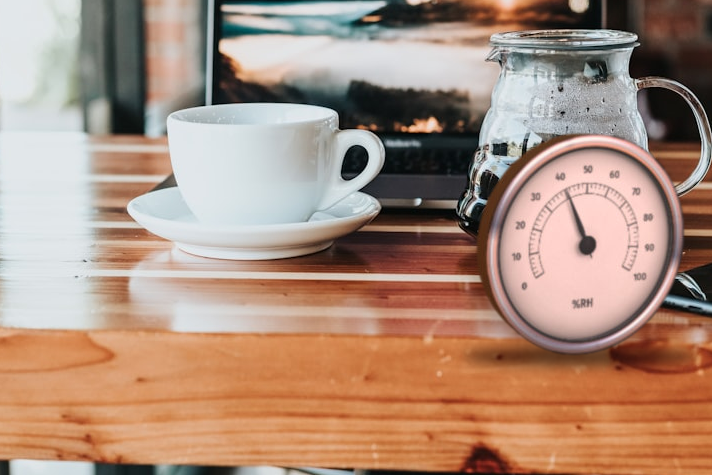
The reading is 40
